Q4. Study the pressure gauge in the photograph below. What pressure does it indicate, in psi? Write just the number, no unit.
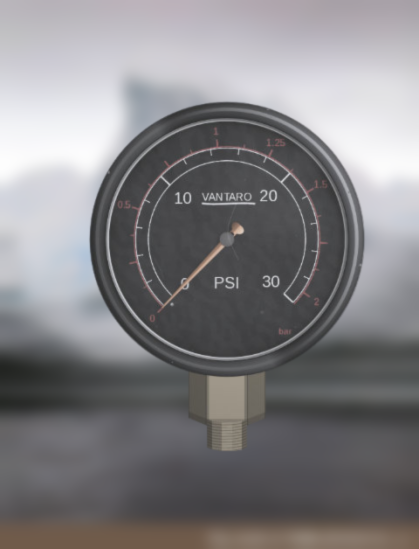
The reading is 0
